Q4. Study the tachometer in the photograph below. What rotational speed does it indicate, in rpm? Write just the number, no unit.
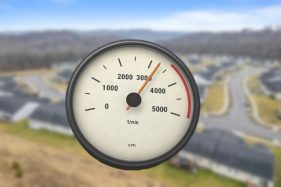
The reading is 3250
